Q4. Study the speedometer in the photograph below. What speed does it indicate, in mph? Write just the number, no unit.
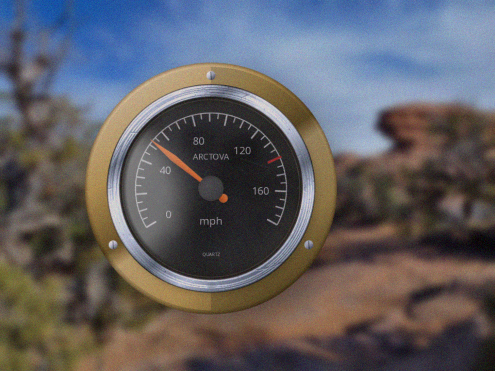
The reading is 52.5
